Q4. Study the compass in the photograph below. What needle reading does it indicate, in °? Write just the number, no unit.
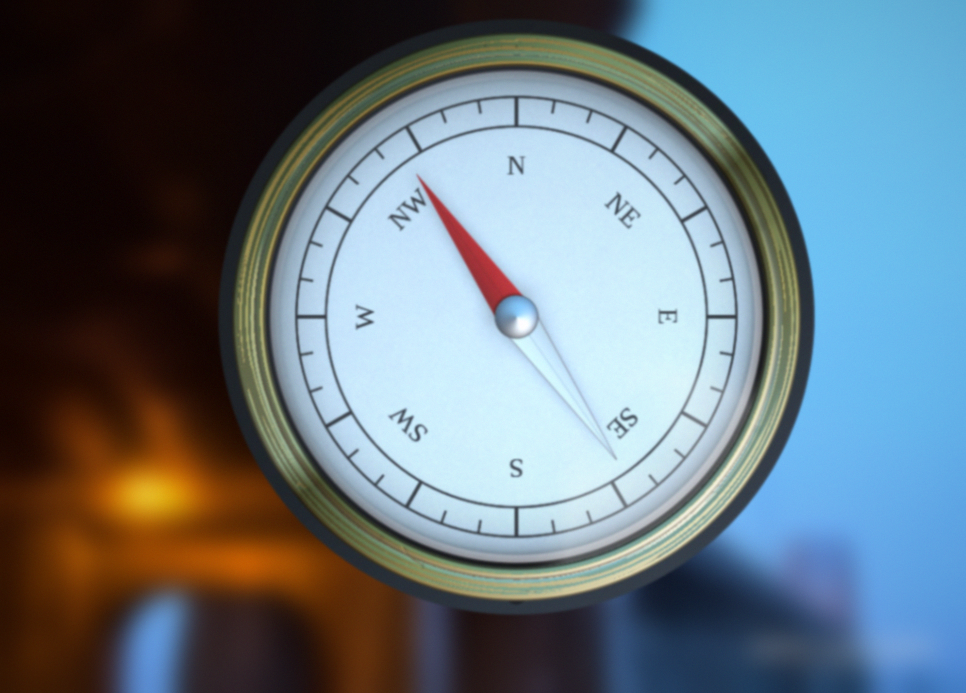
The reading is 325
